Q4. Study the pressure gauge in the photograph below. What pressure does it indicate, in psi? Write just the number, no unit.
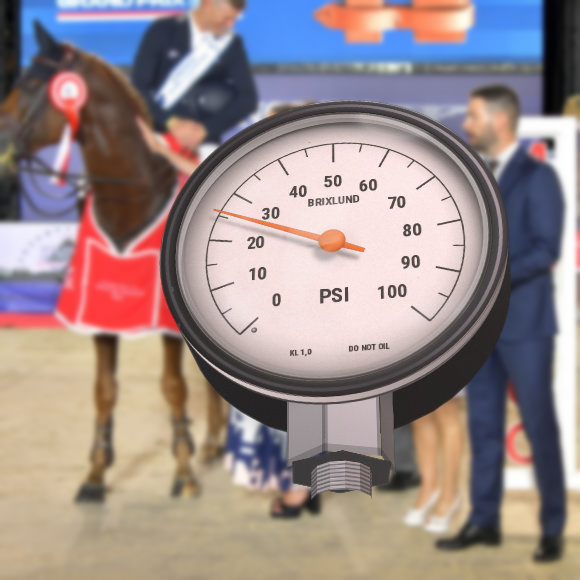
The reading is 25
